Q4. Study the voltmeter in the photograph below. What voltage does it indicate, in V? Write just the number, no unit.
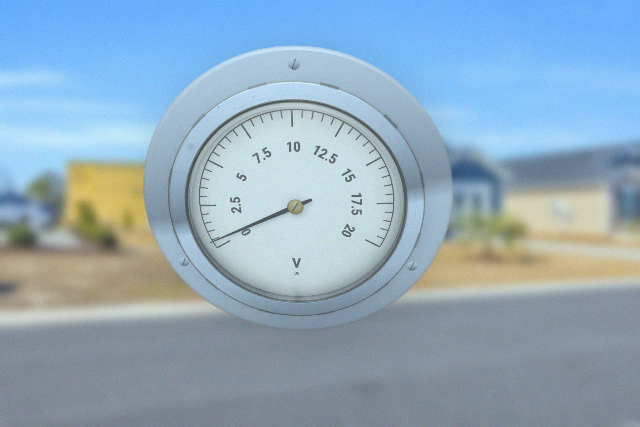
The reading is 0.5
